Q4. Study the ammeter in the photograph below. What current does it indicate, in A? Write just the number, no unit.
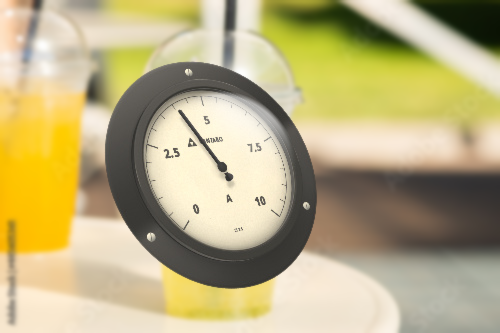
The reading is 4
